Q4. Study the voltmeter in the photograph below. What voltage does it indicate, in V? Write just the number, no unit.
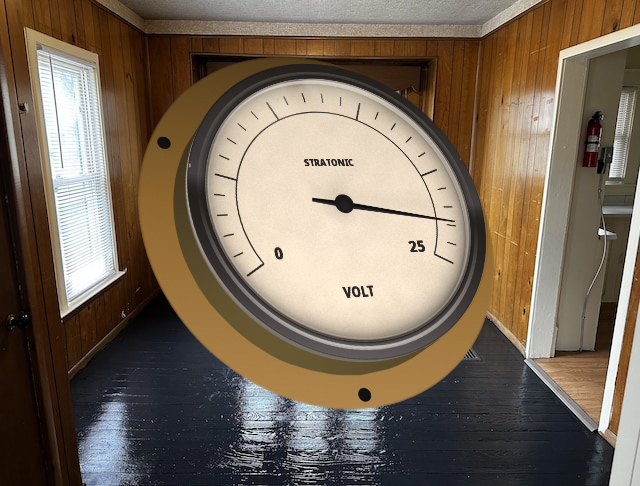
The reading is 23
